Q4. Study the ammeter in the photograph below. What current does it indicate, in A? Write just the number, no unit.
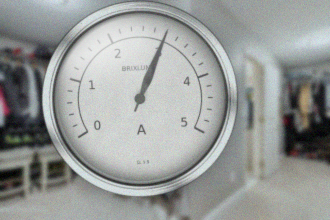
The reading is 3
